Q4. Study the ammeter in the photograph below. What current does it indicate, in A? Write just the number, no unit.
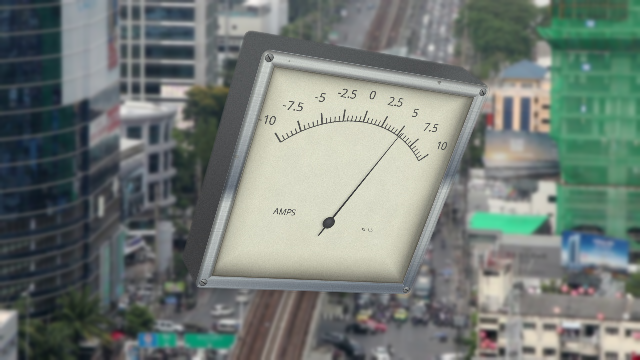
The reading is 5
